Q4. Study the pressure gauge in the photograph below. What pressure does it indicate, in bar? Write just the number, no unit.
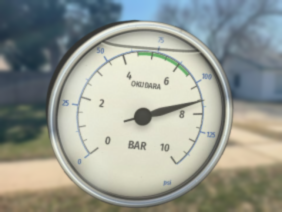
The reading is 7.5
